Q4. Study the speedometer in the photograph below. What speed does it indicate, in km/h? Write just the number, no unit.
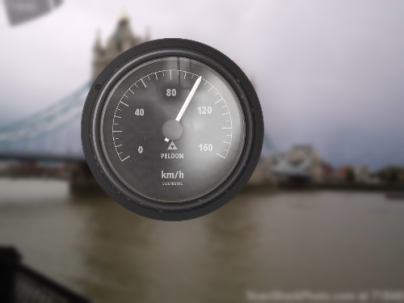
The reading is 100
